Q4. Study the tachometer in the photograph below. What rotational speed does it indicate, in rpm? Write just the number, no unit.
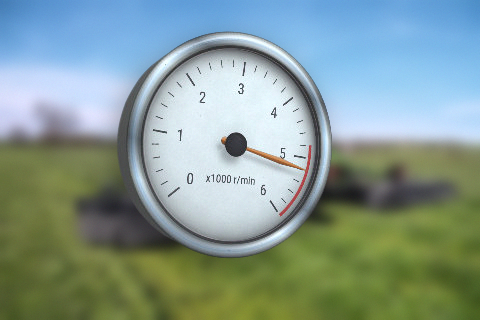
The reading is 5200
